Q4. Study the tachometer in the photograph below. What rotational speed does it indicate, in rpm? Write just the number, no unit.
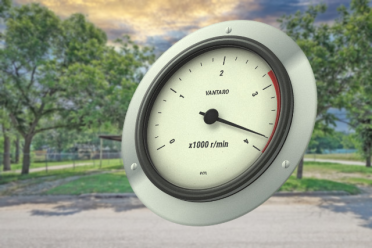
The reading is 3800
